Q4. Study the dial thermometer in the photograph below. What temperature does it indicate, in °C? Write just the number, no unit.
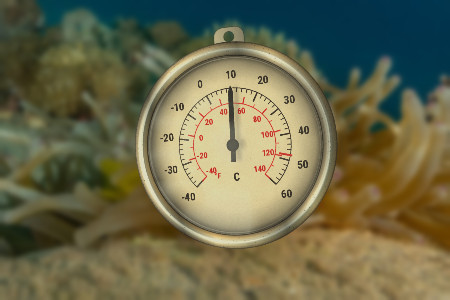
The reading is 10
